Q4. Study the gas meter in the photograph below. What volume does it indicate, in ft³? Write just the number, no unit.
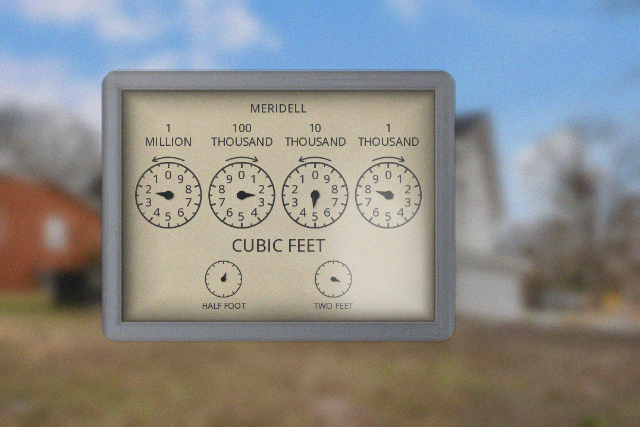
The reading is 224800
